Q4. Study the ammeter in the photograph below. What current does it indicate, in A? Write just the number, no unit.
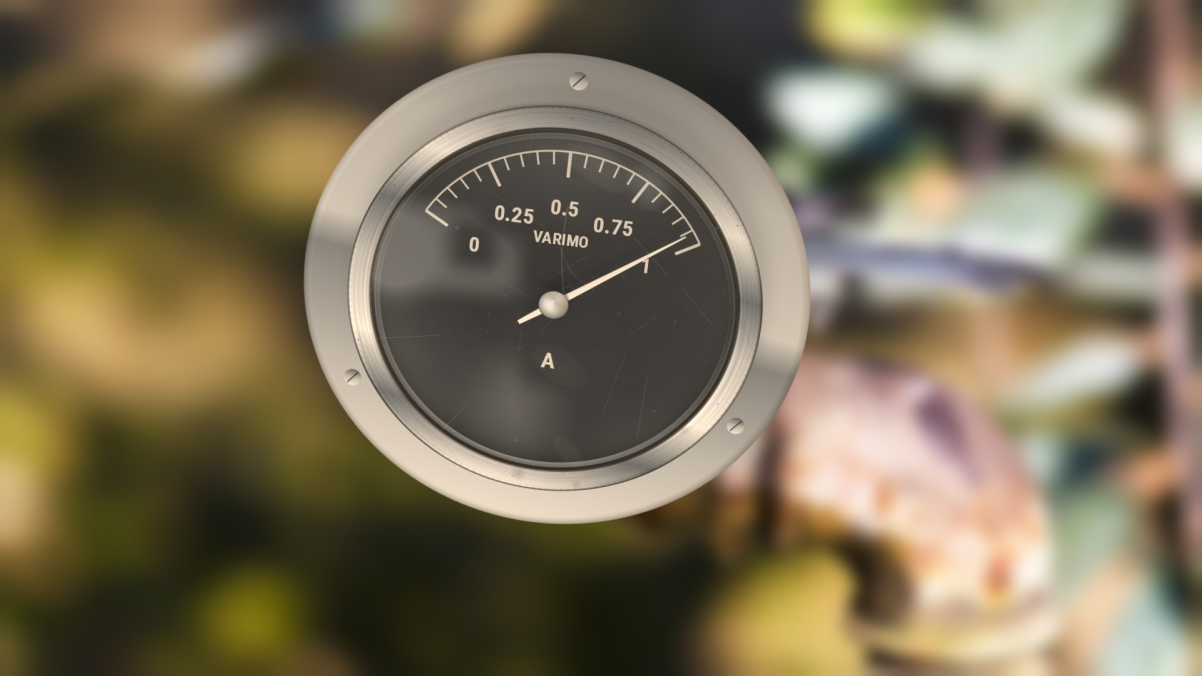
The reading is 0.95
